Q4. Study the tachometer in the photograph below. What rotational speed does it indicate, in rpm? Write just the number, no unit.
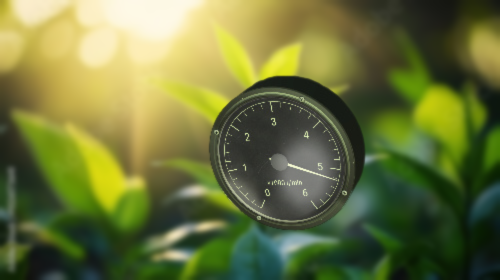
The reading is 5200
